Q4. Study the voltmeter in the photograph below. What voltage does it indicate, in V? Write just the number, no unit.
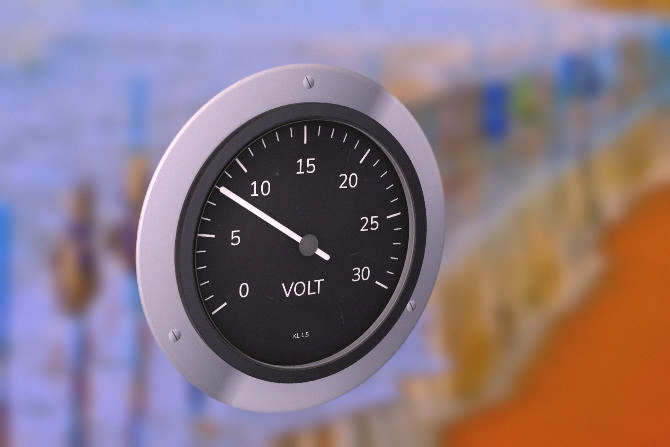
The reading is 8
